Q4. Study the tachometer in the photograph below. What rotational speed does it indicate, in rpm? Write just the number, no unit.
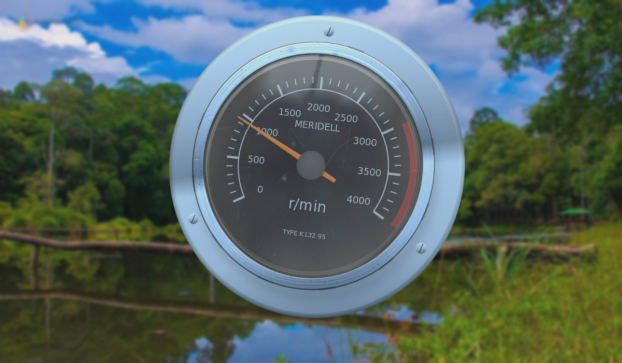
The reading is 950
